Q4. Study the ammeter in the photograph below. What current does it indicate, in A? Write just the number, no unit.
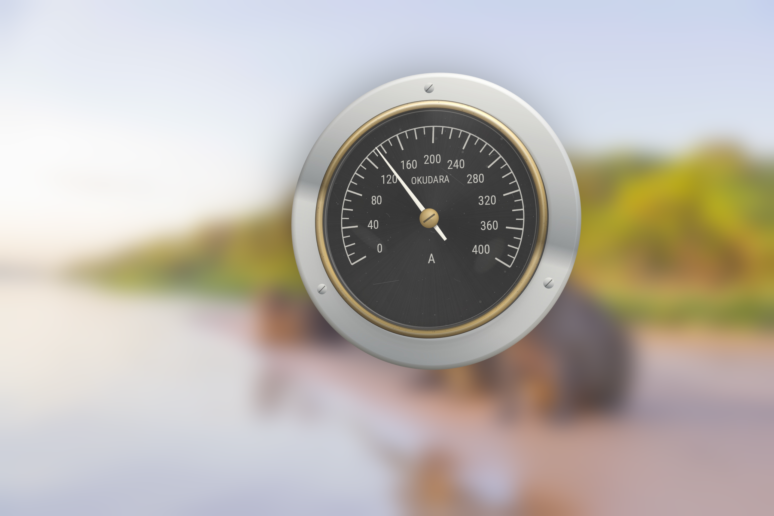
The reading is 135
